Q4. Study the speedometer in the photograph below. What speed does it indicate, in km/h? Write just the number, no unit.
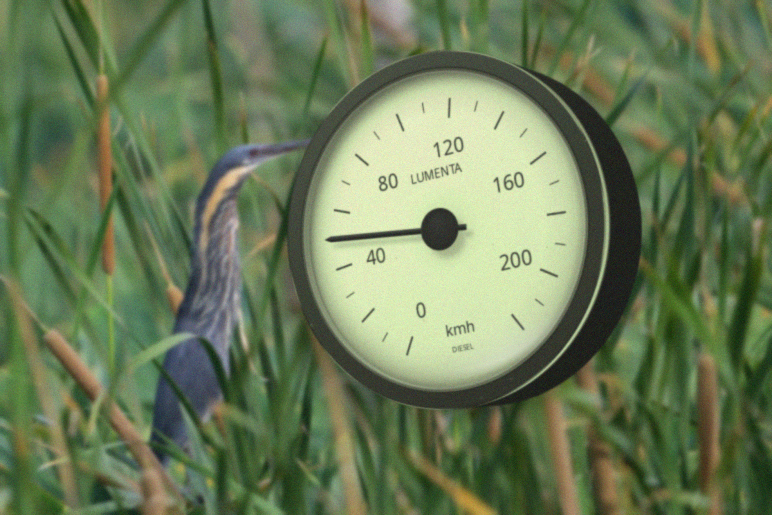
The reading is 50
